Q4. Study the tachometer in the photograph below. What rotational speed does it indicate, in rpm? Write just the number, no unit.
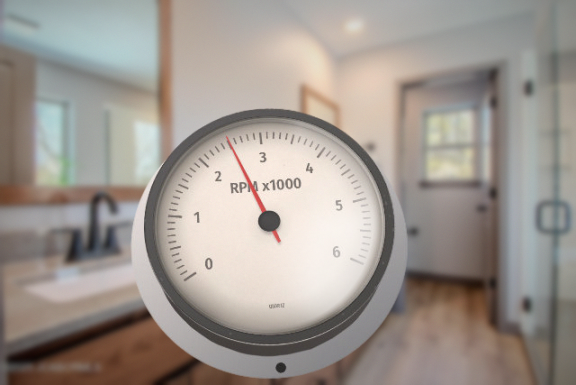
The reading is 2500
